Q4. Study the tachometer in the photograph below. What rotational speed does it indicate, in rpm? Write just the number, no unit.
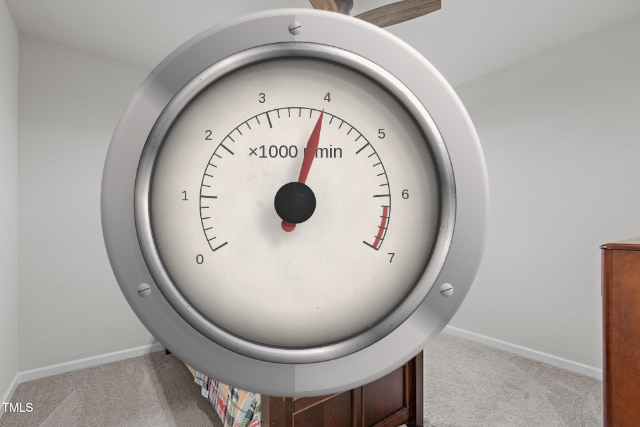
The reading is 4000
